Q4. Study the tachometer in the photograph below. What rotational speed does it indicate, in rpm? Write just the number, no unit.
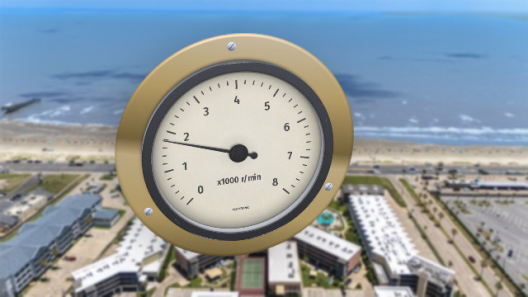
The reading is 1800
